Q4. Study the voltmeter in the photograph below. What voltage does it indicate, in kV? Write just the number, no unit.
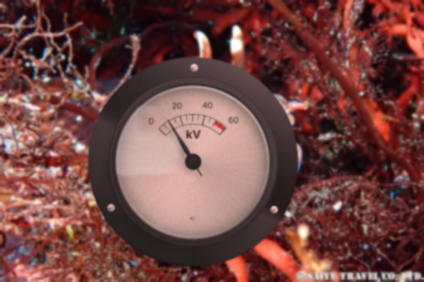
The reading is 10
